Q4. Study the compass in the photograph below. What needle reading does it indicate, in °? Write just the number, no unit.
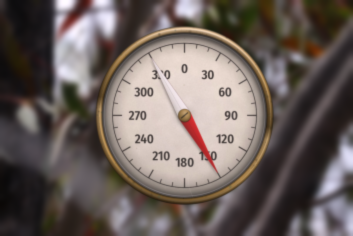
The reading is 150
